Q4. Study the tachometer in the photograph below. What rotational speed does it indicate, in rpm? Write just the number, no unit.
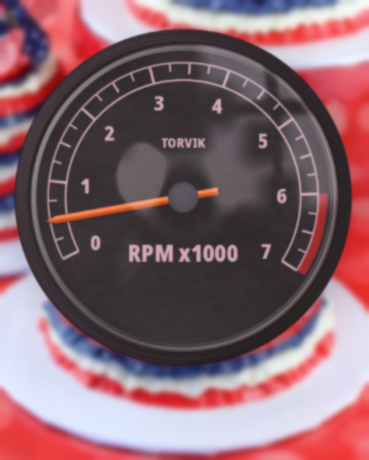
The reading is 500
